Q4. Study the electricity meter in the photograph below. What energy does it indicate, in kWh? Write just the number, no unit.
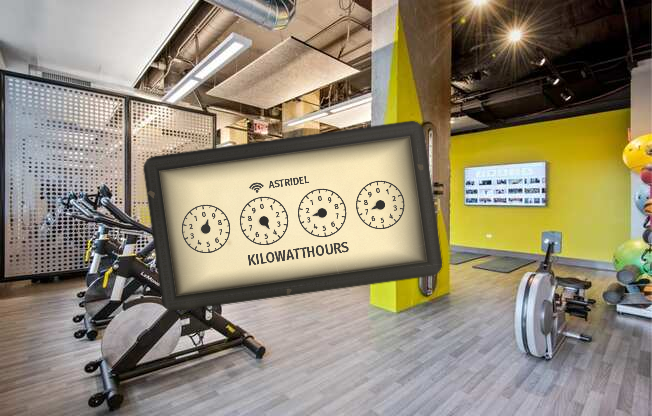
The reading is 9427
